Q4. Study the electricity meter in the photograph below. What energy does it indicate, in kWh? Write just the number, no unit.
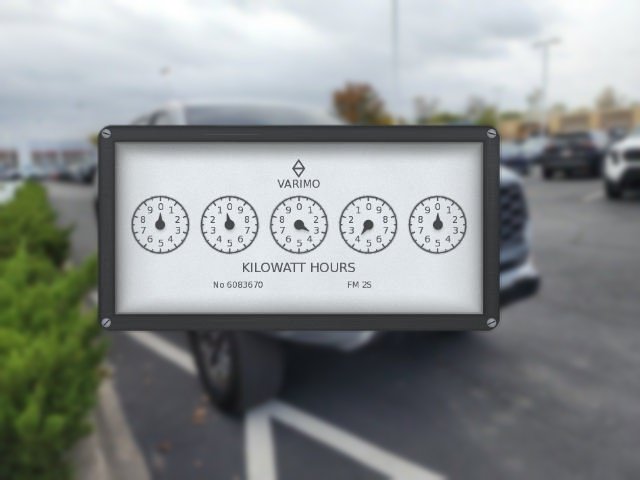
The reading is 340
